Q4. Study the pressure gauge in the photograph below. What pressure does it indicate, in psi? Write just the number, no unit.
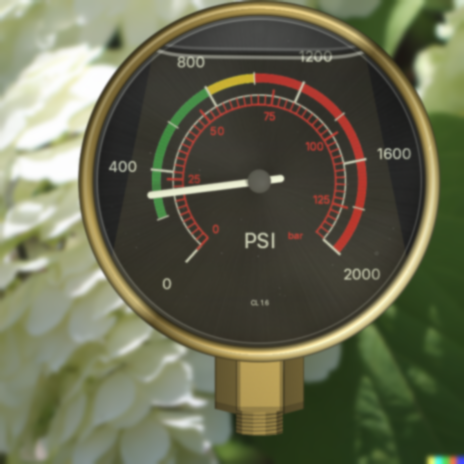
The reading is 300
